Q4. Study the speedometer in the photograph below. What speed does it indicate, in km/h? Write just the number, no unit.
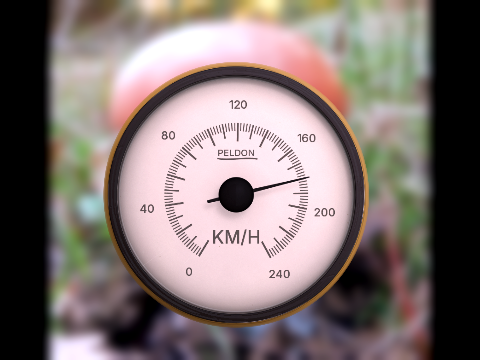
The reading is 180
